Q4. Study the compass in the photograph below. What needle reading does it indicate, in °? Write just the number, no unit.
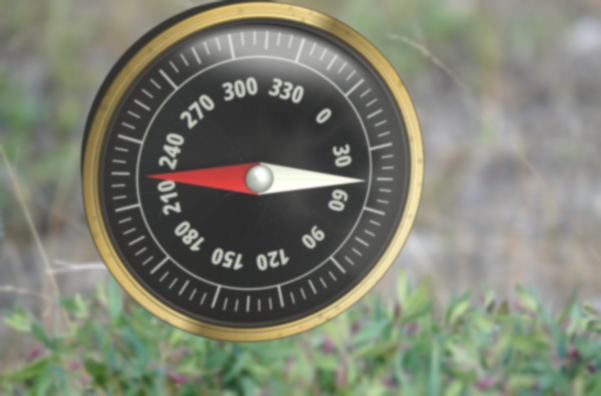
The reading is 225
